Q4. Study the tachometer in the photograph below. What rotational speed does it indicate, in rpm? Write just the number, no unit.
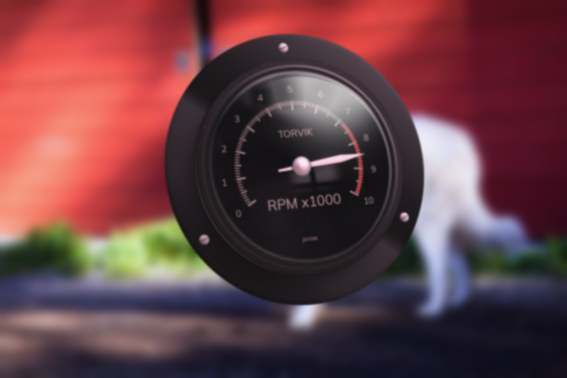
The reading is 8500
